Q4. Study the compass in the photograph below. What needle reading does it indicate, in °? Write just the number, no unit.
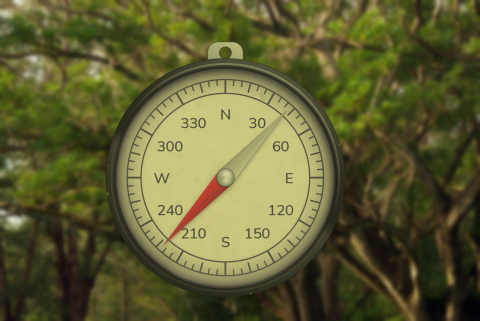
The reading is 222.5
